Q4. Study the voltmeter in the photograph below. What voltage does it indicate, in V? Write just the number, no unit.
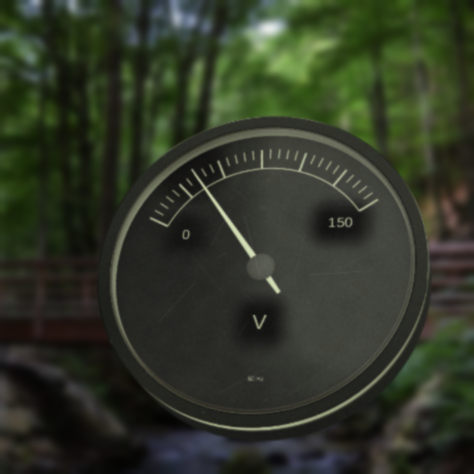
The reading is 35
